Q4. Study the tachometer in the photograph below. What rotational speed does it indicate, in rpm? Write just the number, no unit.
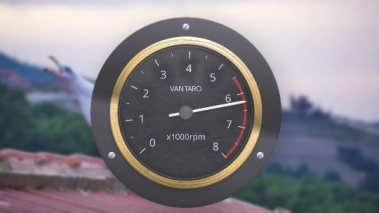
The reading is 6250
